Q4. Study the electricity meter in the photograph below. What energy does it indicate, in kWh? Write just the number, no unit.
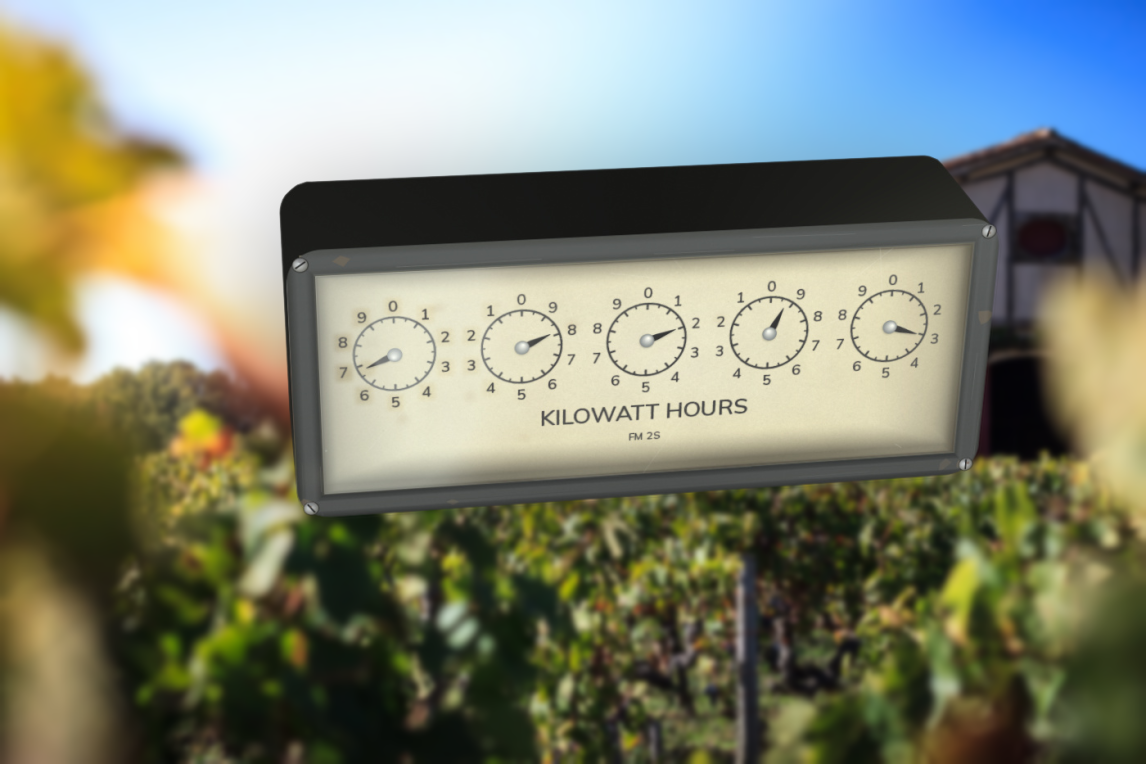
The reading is 68193
